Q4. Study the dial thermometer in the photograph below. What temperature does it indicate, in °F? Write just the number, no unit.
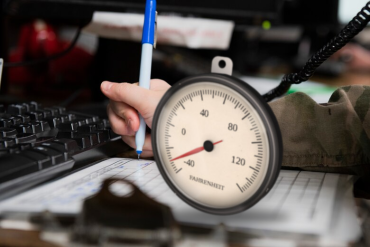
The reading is -30
